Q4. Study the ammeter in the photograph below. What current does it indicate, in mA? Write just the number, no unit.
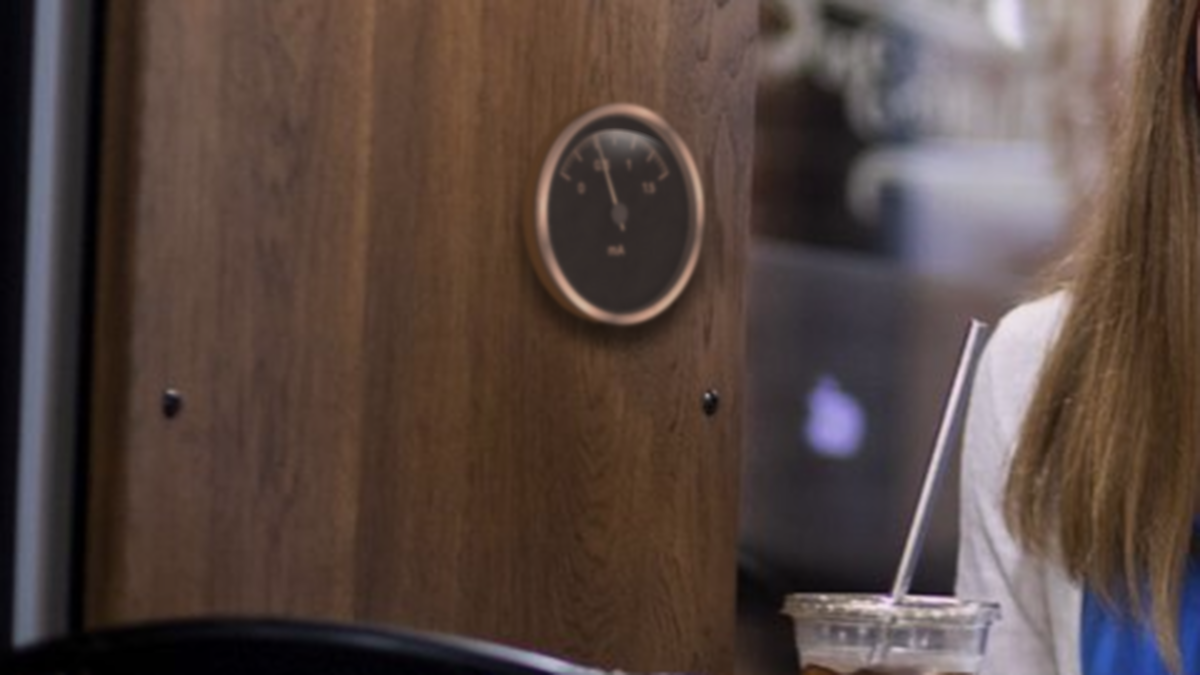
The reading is 0.5
